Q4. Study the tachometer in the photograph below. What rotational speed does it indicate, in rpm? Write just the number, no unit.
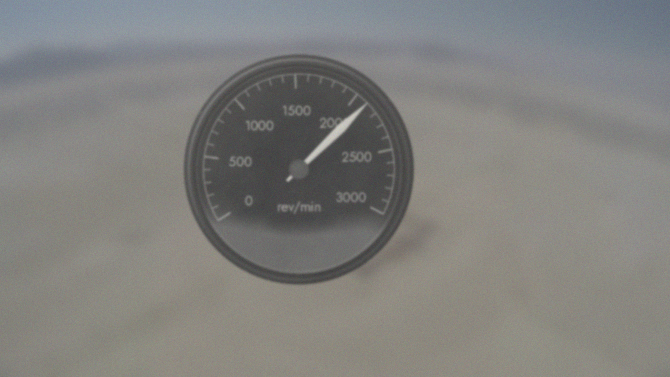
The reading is 2100
